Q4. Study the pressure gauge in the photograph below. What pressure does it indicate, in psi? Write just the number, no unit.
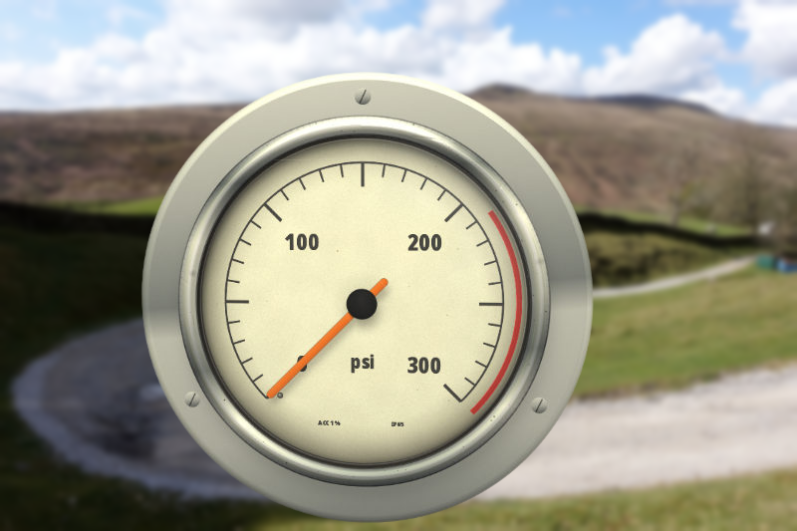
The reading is 0
